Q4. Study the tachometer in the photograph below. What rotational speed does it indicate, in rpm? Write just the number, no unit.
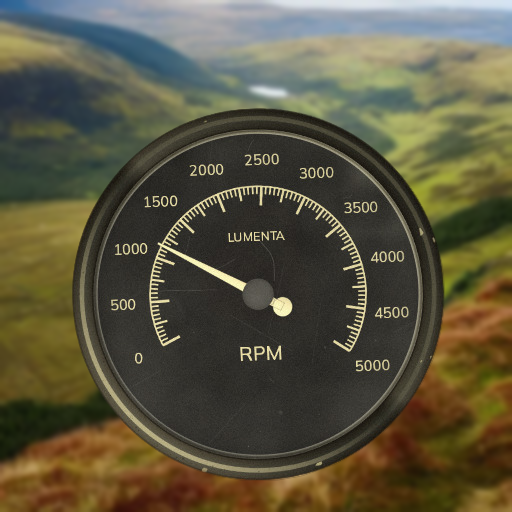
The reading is 1150
